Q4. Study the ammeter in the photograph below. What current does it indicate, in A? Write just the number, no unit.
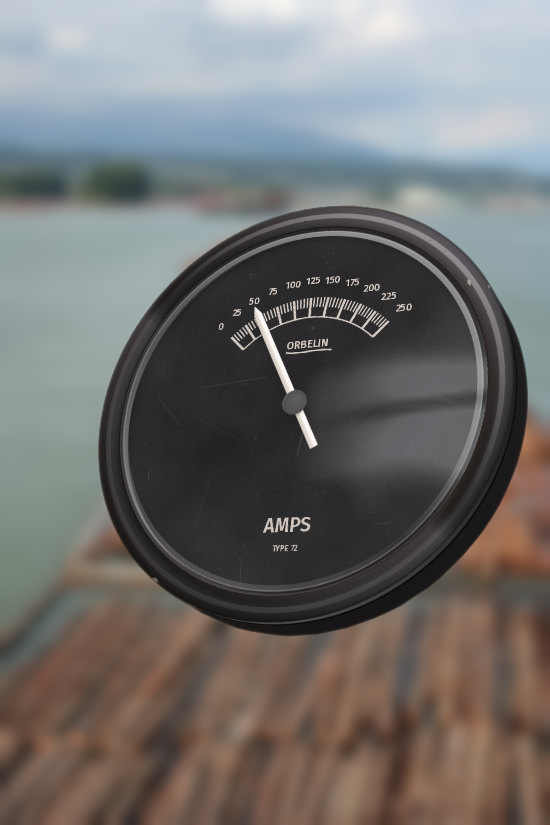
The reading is 50
